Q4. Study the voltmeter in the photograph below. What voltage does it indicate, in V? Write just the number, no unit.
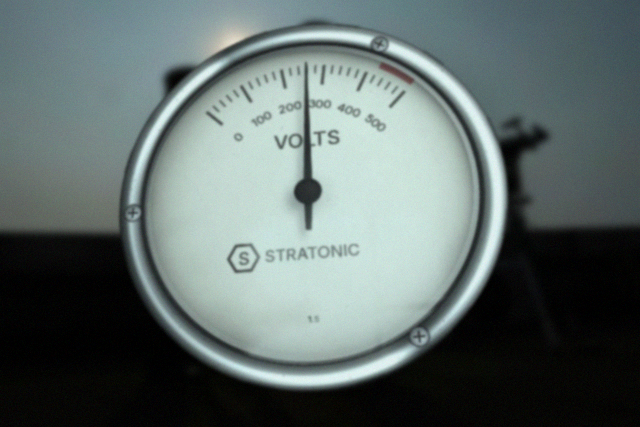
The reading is 260
